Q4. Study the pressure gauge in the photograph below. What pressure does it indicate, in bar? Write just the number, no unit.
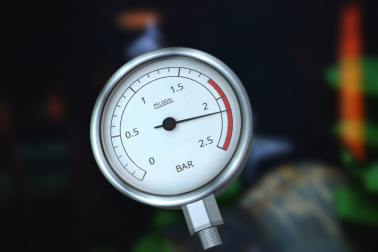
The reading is 2.15
